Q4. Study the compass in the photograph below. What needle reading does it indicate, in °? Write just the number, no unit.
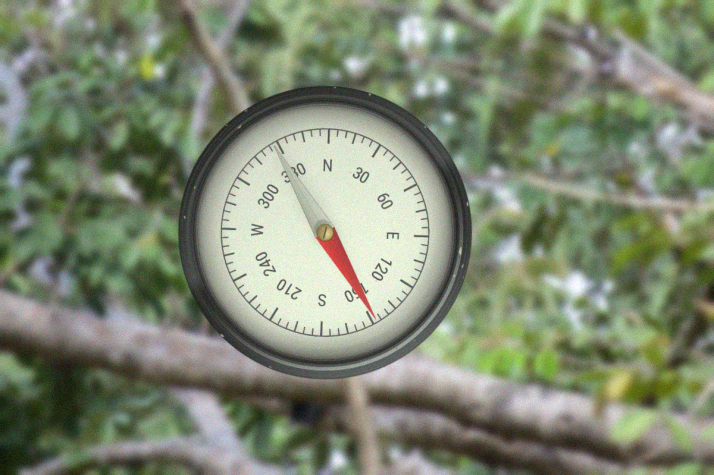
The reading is 147.5
